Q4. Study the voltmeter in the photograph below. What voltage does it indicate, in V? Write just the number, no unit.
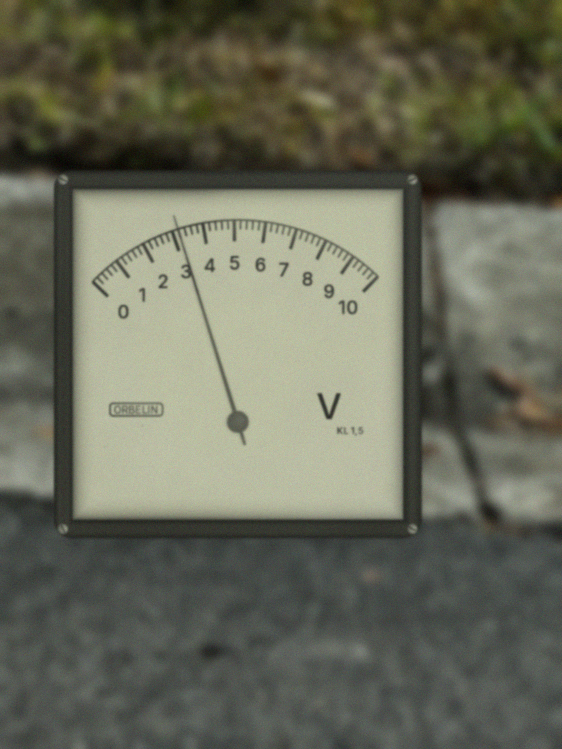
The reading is 3.2
